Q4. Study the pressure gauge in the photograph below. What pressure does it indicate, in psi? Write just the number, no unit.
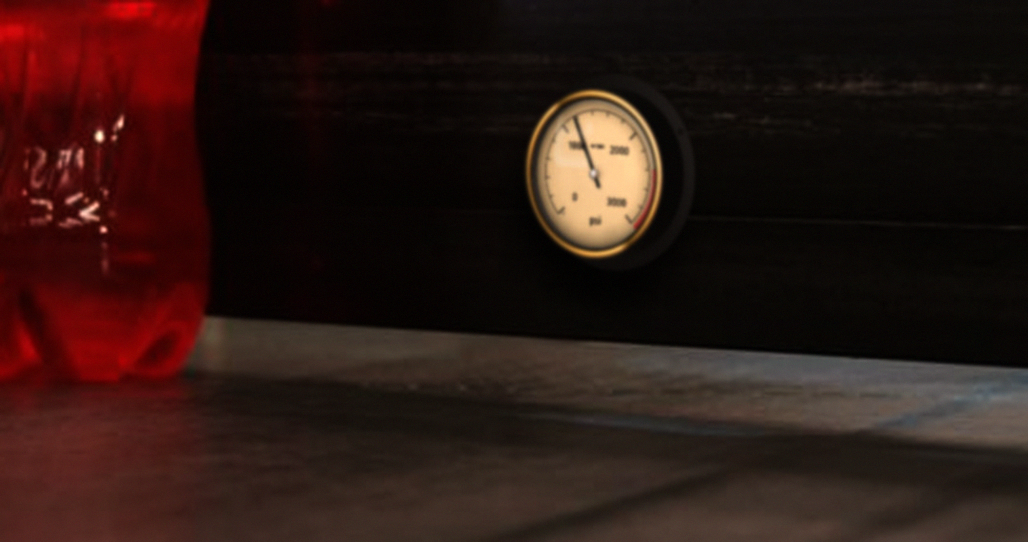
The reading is 1200
